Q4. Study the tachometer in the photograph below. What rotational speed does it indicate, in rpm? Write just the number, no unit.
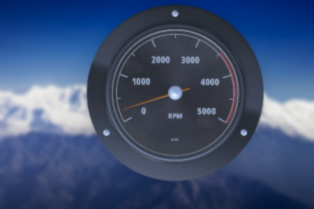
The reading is 250
